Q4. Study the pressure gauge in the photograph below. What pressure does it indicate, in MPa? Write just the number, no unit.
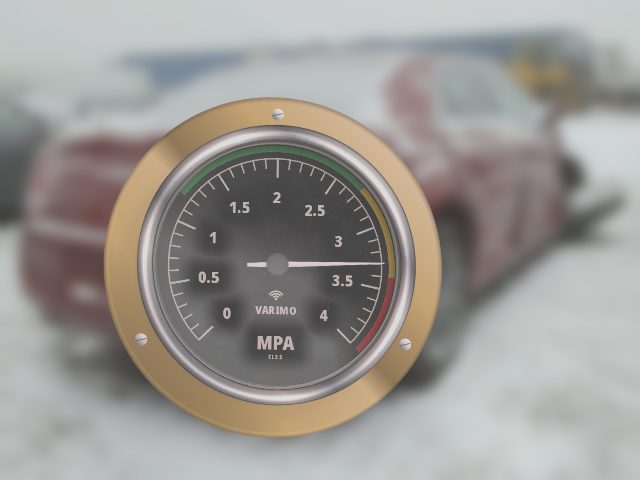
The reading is 3.3
